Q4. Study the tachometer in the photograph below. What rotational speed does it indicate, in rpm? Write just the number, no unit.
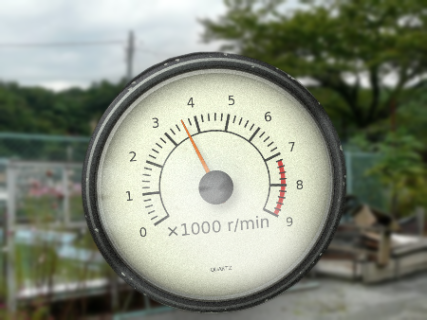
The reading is 3600
